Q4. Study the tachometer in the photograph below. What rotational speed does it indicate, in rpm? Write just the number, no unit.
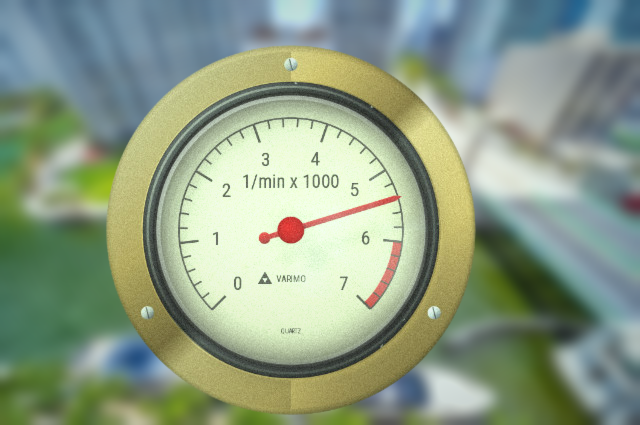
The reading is 5400
